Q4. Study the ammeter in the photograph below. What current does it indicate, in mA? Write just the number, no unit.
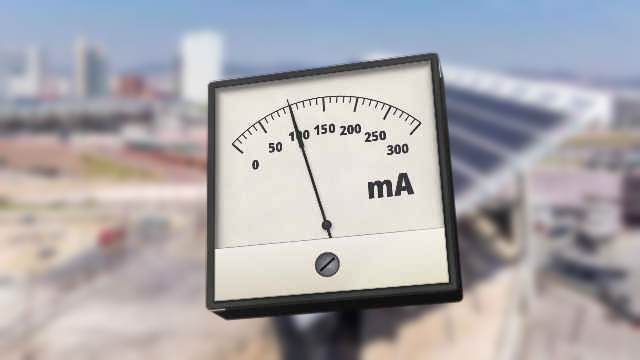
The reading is 100
